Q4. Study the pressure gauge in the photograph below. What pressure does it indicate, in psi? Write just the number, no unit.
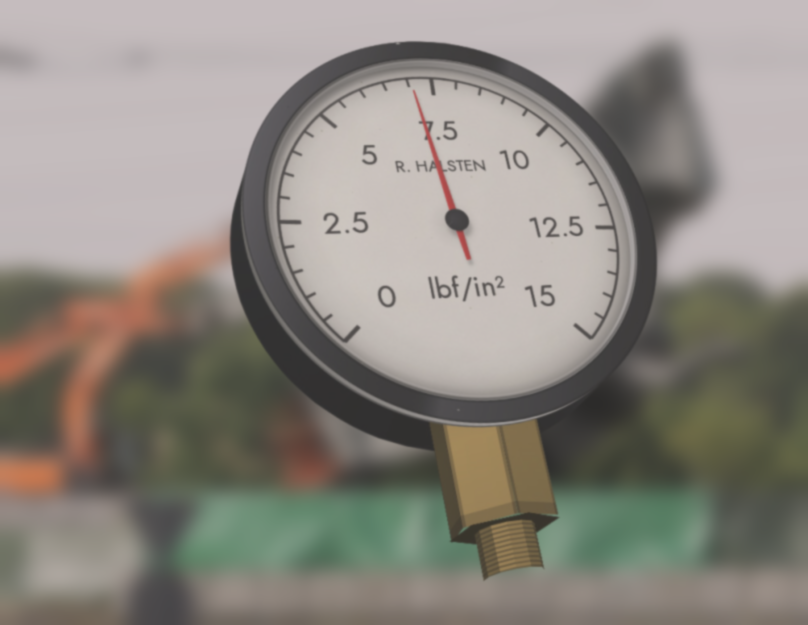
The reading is 7
